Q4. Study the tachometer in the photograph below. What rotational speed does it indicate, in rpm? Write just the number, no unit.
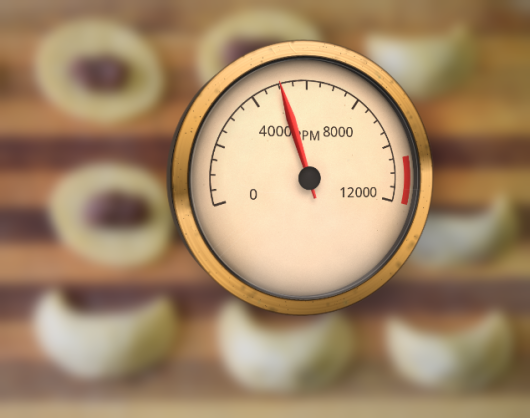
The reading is 5000
